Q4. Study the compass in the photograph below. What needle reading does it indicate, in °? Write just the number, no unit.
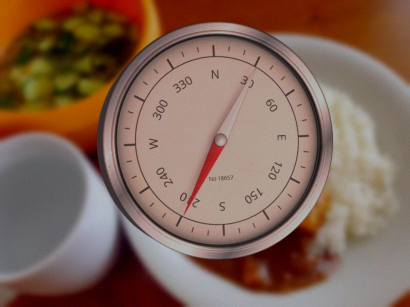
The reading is 210
